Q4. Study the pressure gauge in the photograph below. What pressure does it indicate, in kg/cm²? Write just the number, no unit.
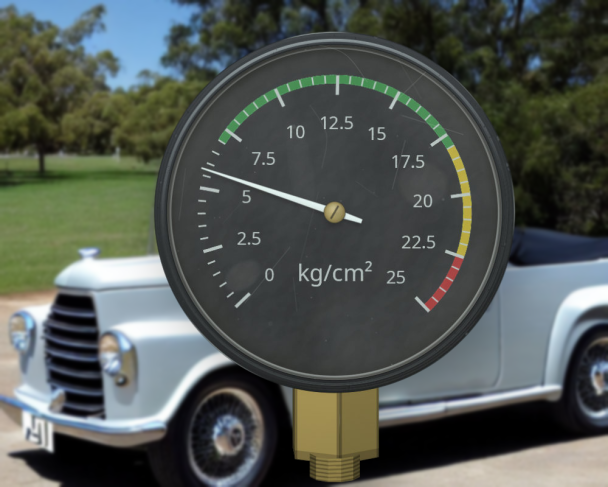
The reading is 5.75
